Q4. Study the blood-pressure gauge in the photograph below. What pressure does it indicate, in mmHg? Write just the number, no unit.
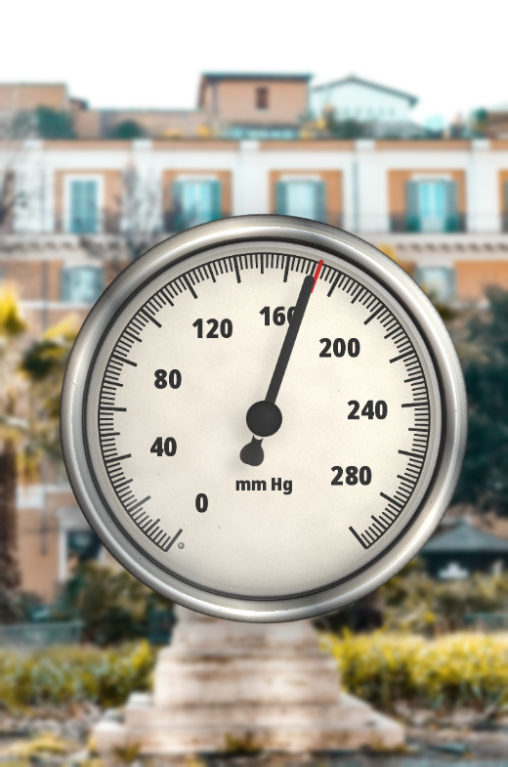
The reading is 170
